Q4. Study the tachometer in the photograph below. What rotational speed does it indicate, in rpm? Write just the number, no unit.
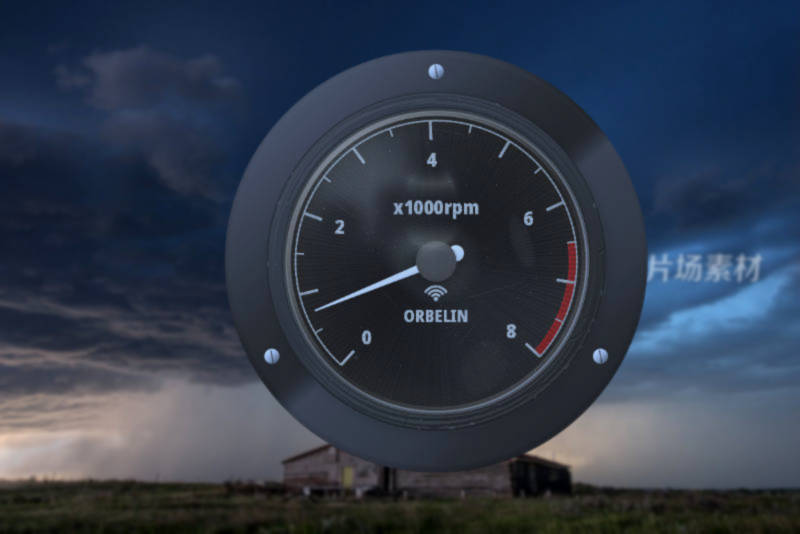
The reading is 750
